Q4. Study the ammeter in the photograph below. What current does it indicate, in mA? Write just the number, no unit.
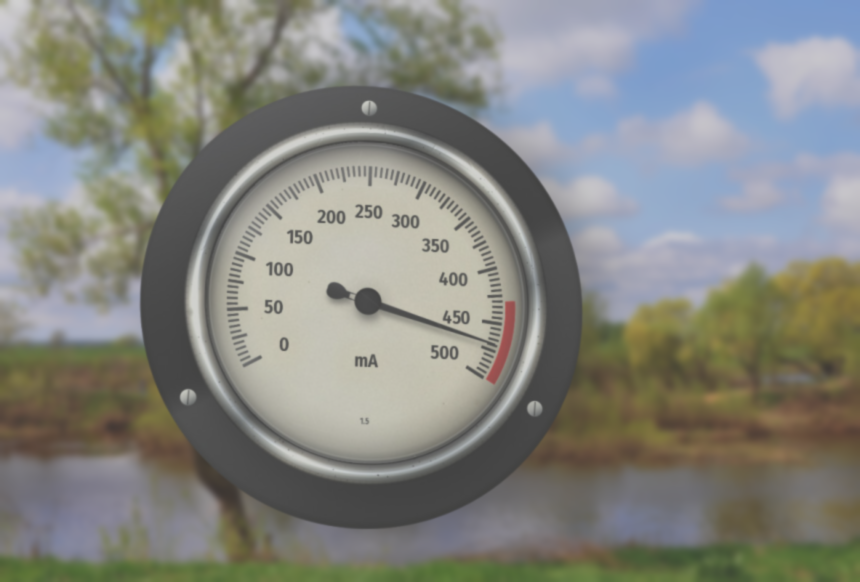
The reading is 470
